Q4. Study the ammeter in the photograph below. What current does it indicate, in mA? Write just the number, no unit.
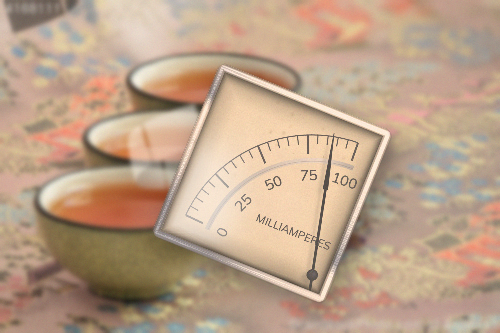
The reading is 87.5
